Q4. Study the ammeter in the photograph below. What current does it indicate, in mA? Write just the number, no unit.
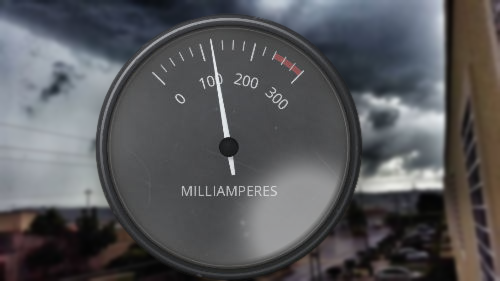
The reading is 120
